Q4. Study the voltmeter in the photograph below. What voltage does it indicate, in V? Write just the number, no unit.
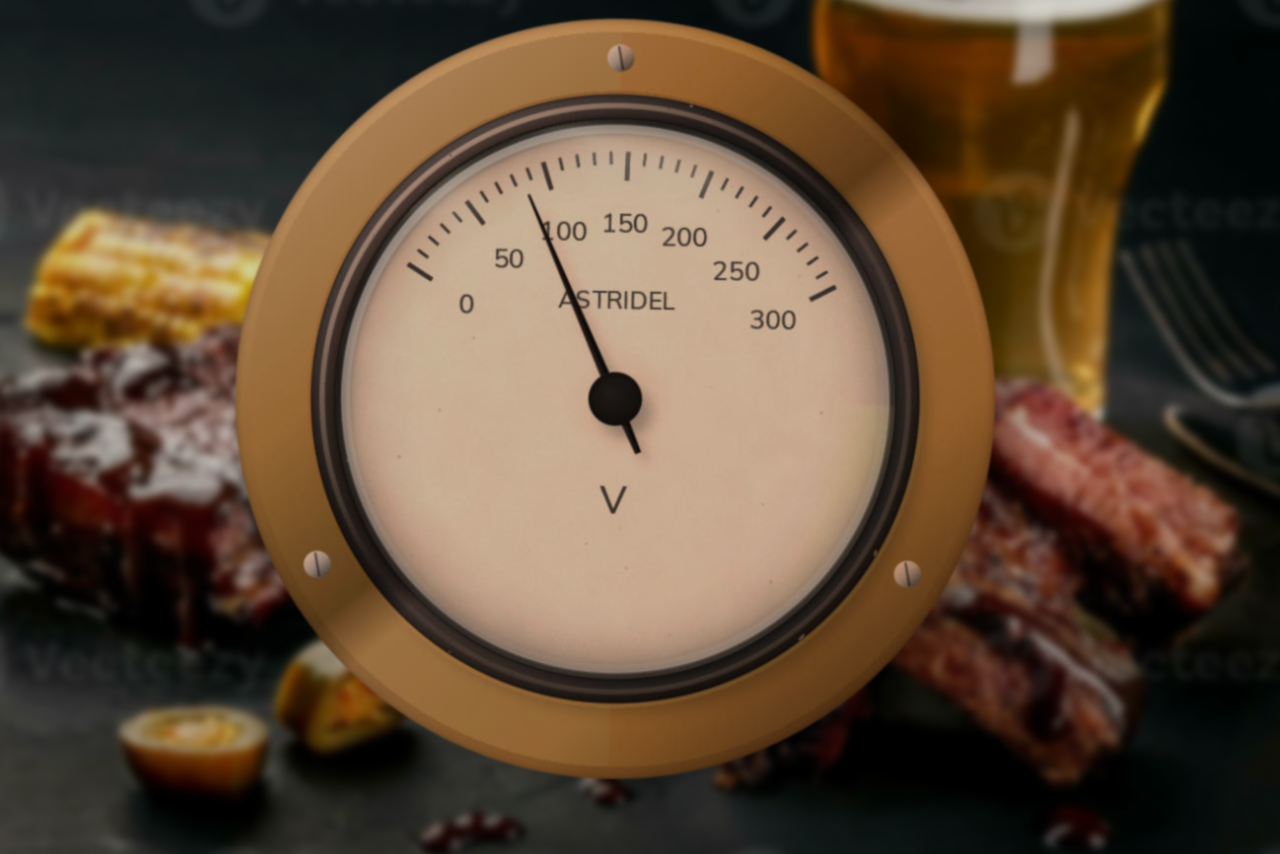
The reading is 85
